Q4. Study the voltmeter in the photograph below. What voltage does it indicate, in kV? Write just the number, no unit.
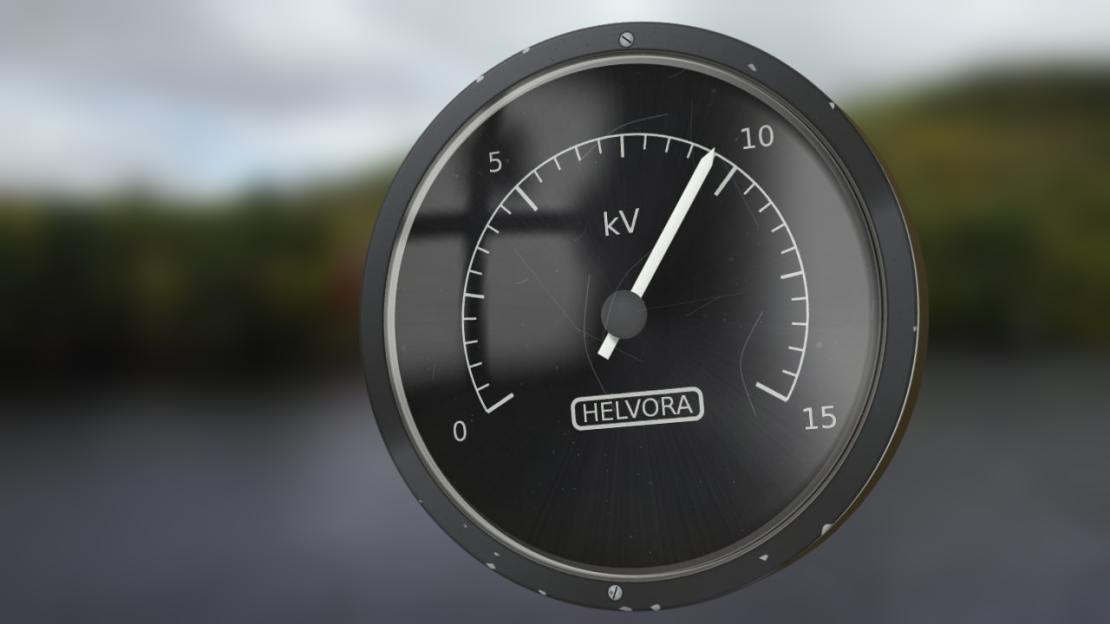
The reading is 9.5
